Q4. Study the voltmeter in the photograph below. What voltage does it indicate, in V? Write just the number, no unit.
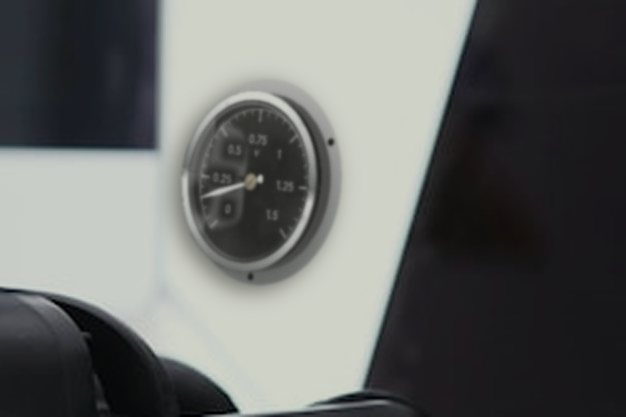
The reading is 0.15
